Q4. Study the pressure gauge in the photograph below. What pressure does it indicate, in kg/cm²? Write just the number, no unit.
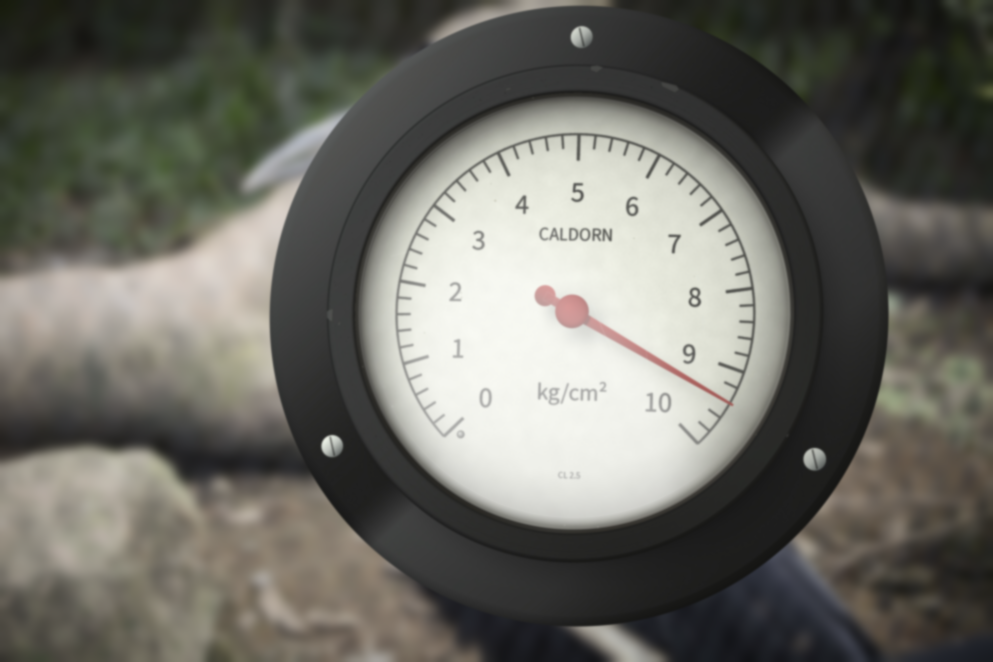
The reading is 9.4
